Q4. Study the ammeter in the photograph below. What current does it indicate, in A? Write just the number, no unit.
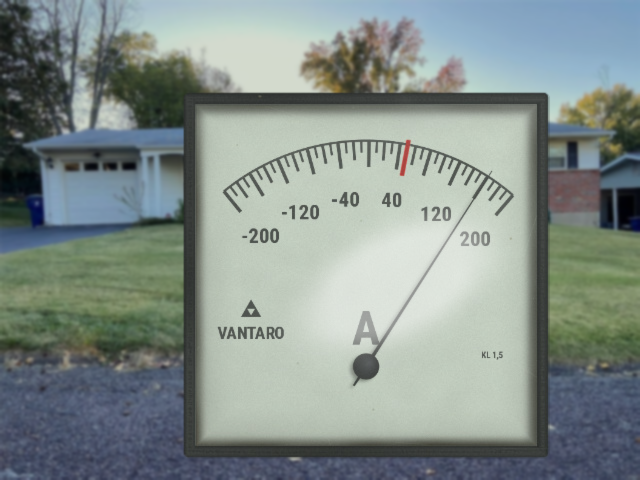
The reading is 160
